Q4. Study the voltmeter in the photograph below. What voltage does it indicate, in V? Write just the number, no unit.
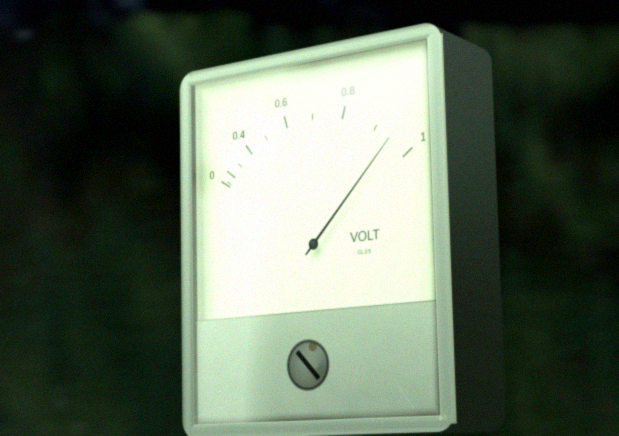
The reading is 0.95
